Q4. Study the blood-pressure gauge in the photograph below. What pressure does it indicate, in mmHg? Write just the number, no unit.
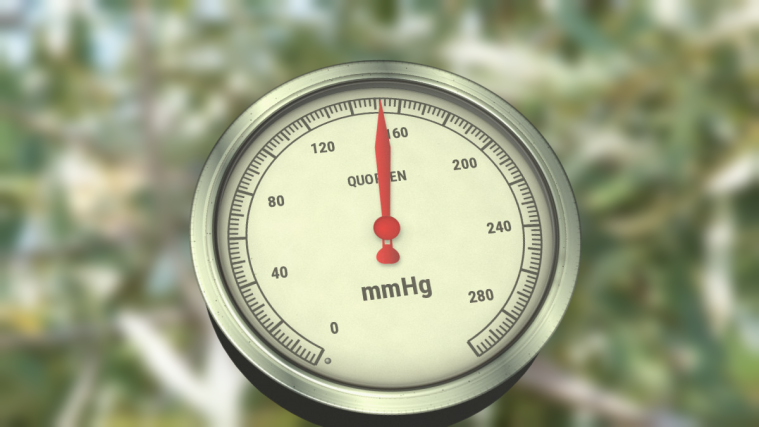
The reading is 152
